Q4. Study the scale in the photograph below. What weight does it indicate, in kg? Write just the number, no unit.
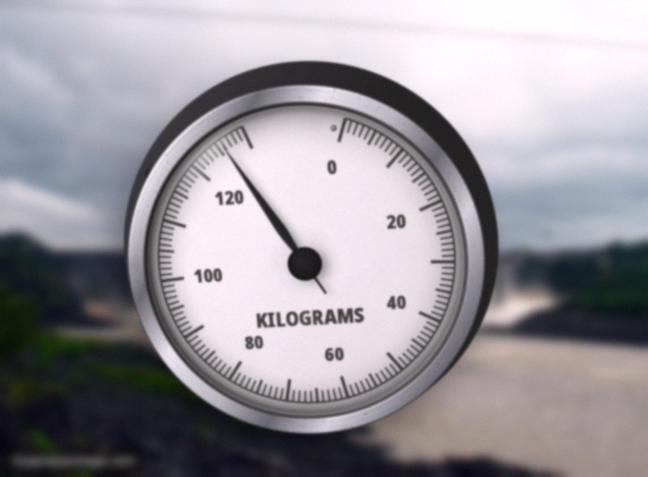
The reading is 126
